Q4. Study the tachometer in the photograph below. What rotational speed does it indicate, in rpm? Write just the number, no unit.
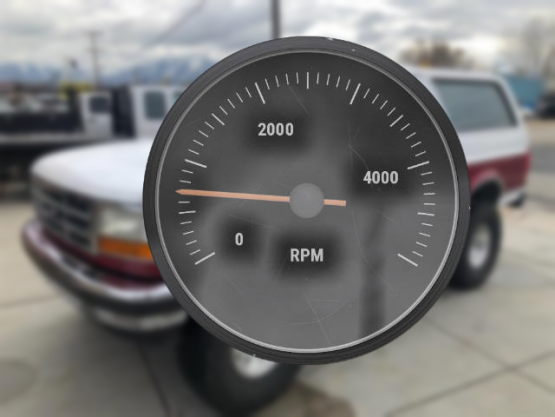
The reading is 700
